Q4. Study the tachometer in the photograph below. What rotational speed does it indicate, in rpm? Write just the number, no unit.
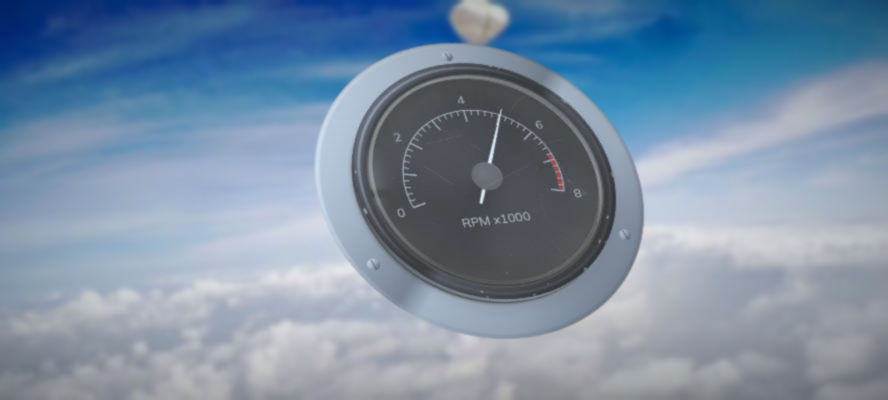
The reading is 5000
